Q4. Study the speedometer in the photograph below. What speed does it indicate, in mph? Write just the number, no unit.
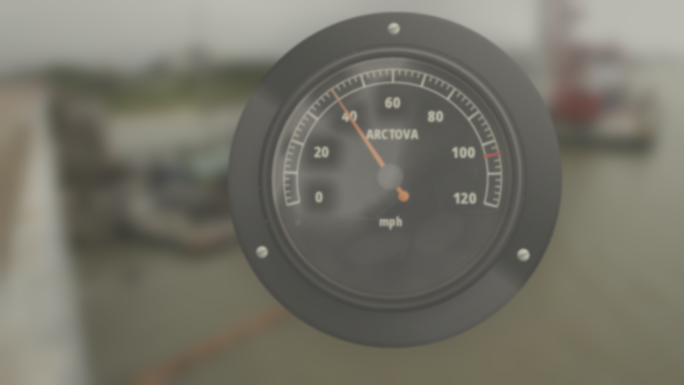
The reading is 40
